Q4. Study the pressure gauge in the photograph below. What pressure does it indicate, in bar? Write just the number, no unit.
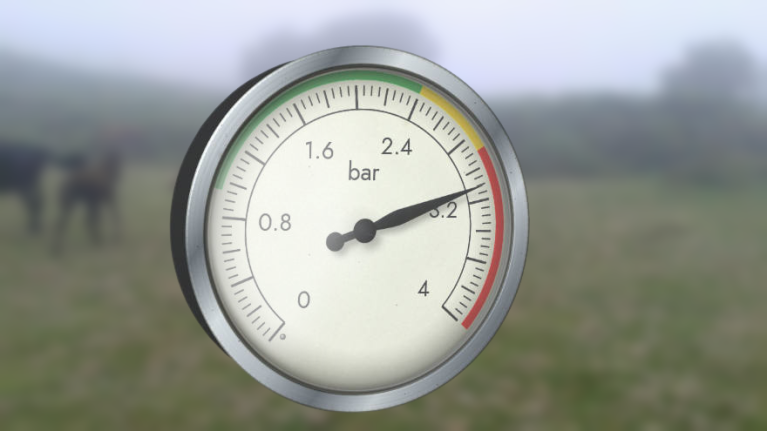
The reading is 3.1
